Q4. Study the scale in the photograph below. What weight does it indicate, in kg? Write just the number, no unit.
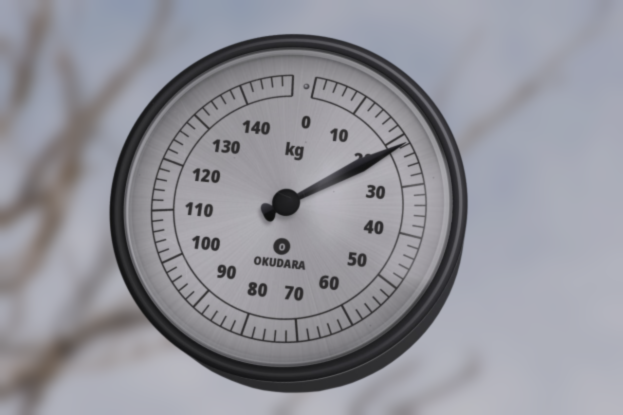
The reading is 22
